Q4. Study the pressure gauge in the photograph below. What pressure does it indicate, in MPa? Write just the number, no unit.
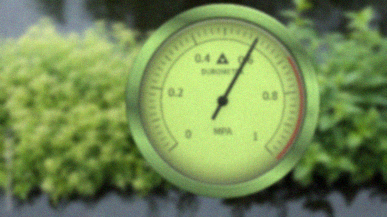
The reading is 0.6
